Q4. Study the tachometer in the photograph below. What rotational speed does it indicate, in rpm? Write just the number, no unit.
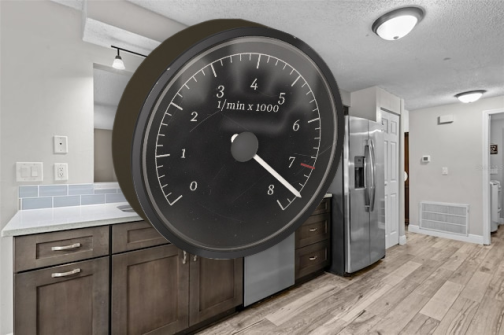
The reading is 7600
